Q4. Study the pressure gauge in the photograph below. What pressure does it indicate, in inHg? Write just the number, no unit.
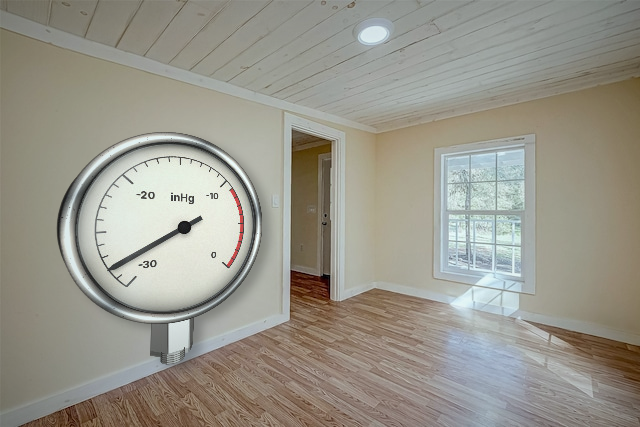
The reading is -28
